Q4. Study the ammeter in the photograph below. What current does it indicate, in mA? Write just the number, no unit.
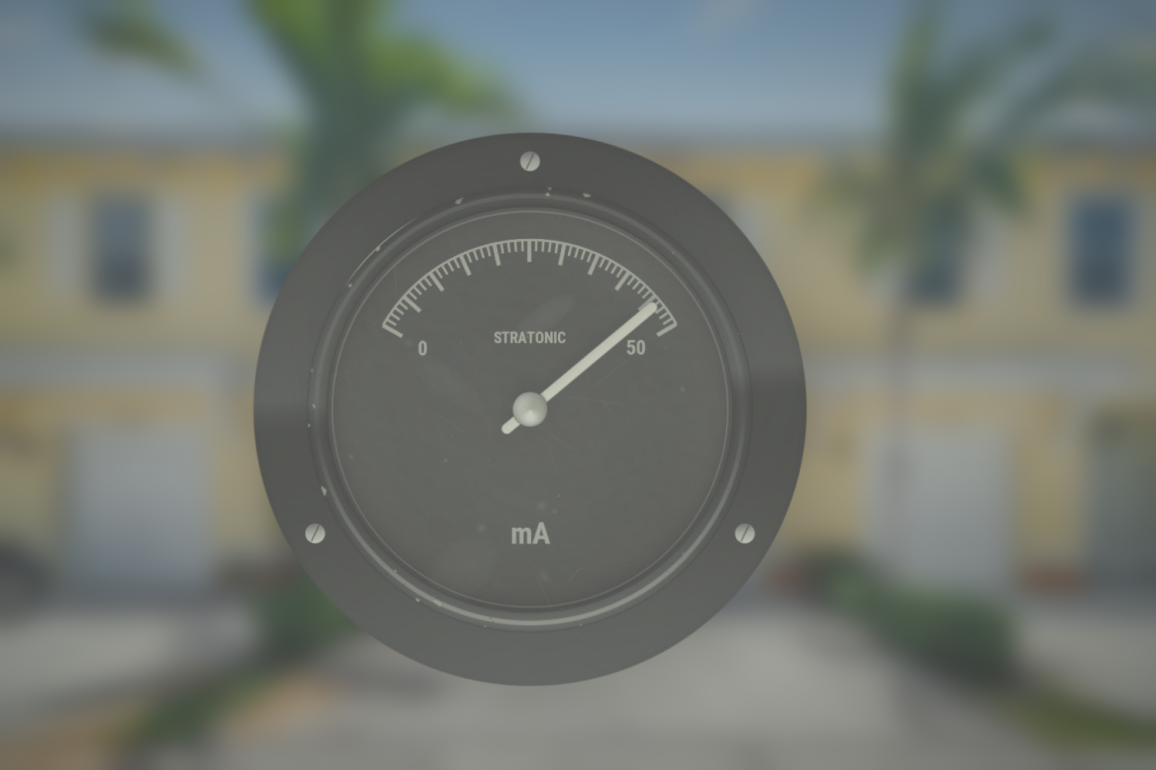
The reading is 46
